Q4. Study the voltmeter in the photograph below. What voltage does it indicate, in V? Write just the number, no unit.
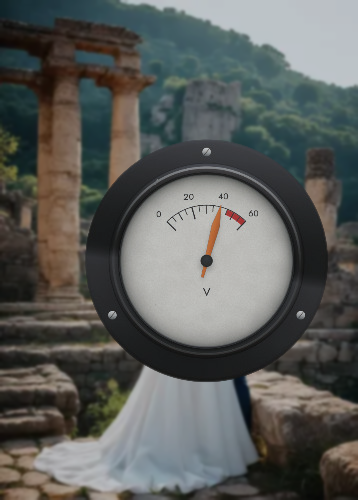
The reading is 40
